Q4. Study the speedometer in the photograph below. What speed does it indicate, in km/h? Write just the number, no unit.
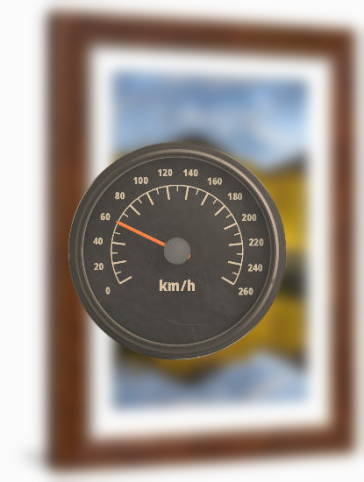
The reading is 60
